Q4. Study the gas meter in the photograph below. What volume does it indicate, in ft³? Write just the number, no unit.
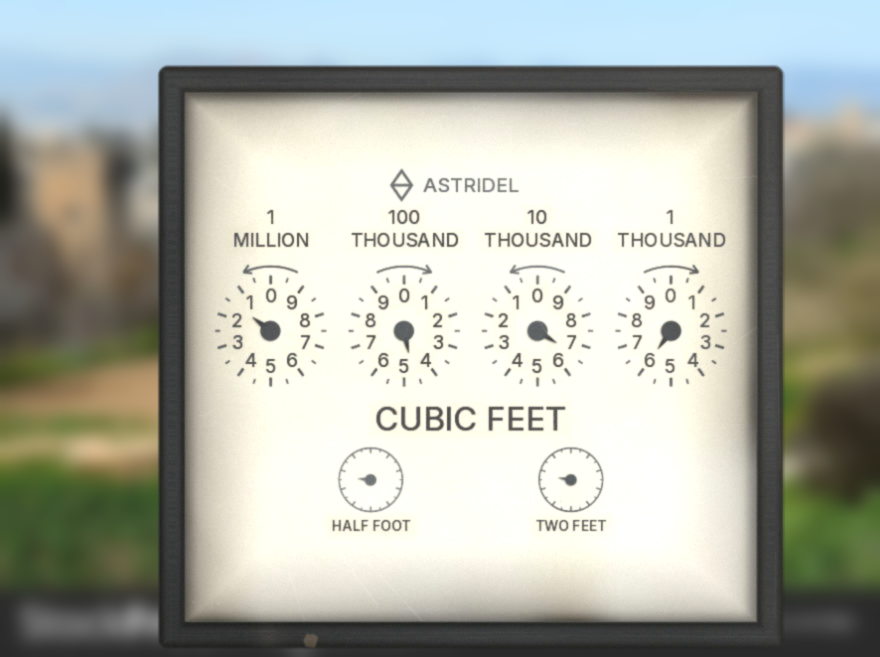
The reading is 146600
